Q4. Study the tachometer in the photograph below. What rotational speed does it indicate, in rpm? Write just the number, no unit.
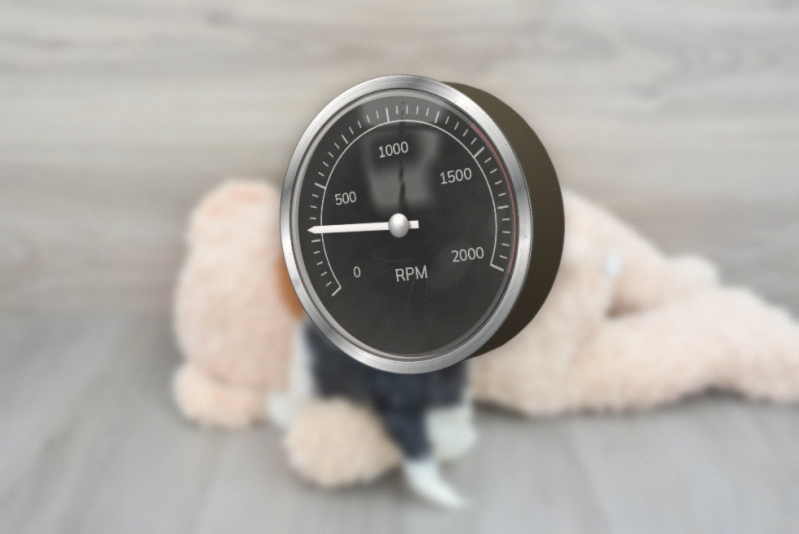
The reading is 300
